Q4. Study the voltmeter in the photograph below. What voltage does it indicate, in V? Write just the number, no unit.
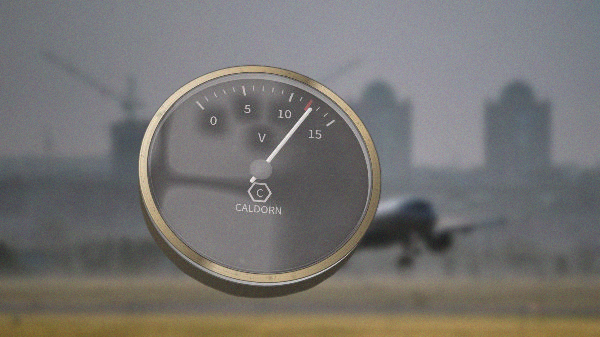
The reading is 12.5
